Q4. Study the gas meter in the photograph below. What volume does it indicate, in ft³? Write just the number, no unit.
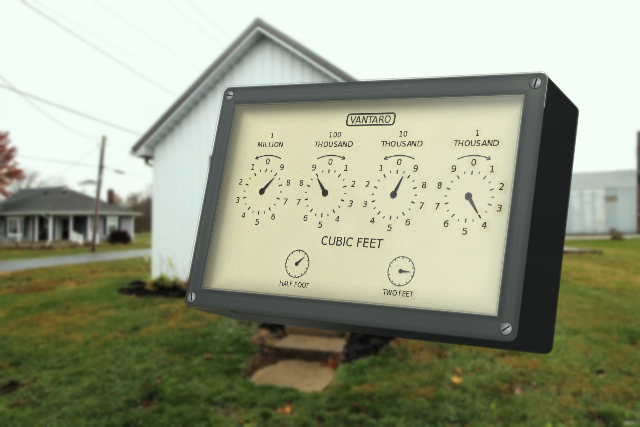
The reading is 889400
